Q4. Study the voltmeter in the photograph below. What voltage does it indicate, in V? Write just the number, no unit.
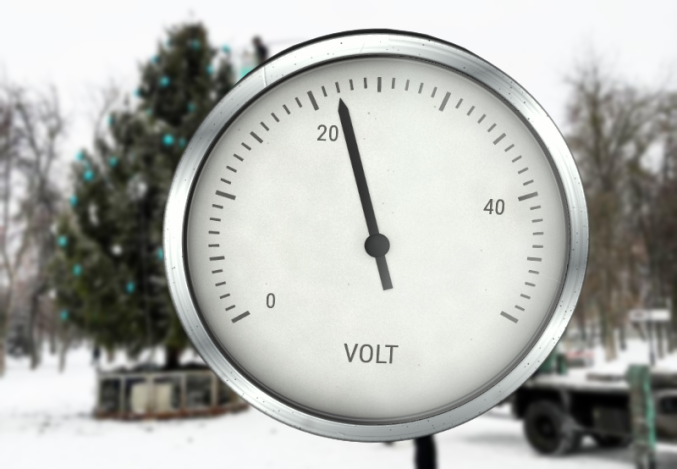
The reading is 22
